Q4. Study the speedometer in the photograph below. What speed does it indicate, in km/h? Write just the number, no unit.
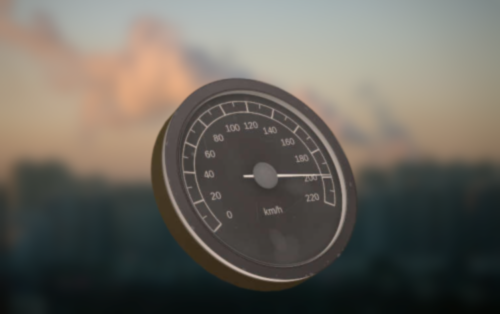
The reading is 200
